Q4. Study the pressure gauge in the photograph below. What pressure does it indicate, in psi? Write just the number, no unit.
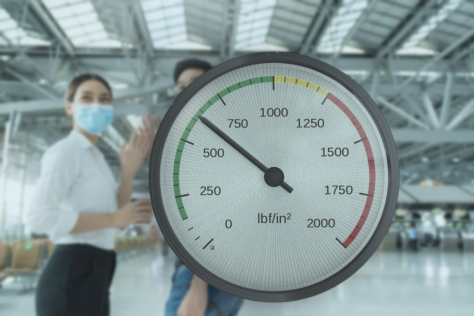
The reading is 625
